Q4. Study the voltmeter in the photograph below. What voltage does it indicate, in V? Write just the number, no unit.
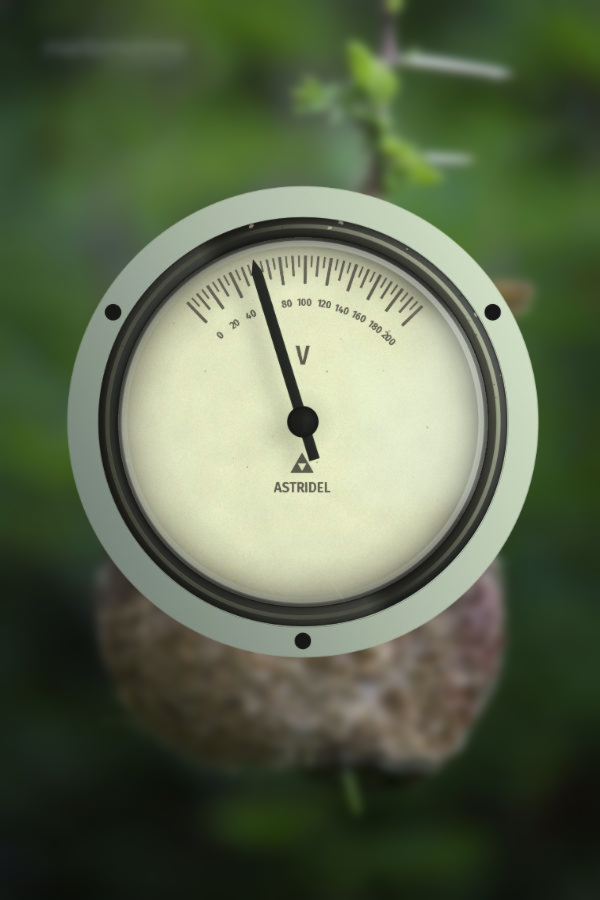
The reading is 60
